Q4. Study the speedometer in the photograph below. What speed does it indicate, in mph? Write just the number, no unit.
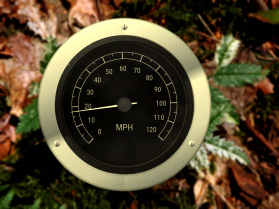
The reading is 17.5
